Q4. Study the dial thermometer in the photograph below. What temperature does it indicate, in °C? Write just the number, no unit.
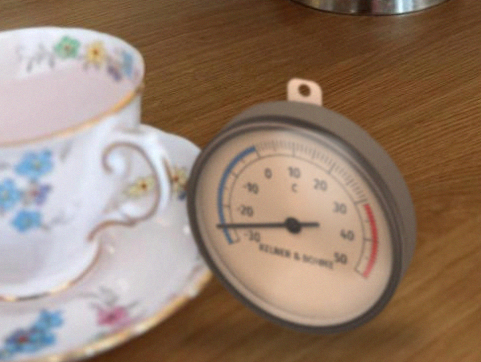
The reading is -25
